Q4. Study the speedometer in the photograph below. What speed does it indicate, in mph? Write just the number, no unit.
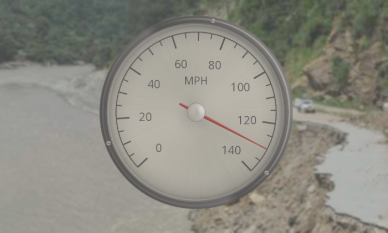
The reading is 130
